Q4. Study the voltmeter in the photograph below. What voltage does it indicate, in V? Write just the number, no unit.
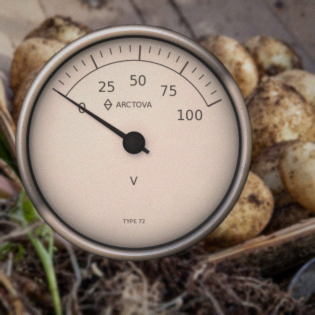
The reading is 0
